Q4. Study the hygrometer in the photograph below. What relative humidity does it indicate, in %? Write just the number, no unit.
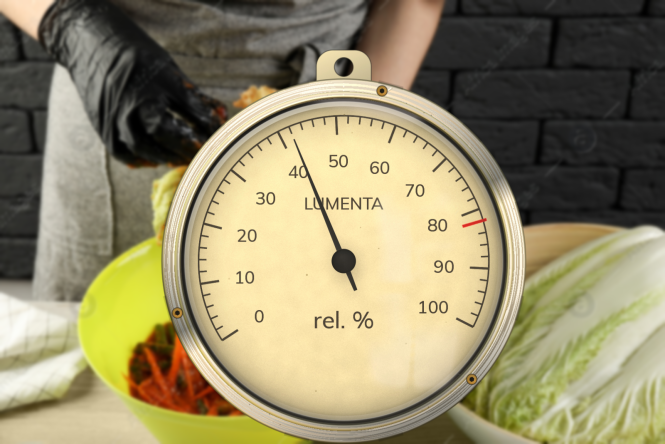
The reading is 42
